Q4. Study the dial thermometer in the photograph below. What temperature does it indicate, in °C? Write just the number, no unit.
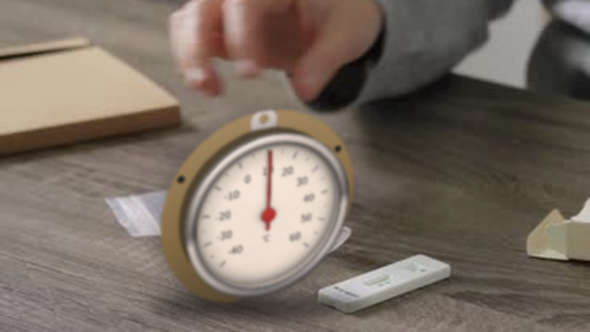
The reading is 10
